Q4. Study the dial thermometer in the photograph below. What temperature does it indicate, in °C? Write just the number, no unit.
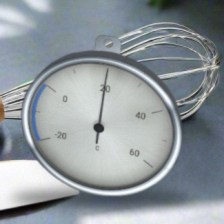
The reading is 20
